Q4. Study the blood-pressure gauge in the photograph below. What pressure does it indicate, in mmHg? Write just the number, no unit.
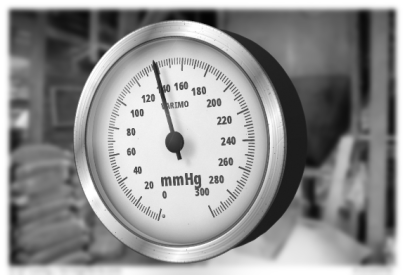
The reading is 140
